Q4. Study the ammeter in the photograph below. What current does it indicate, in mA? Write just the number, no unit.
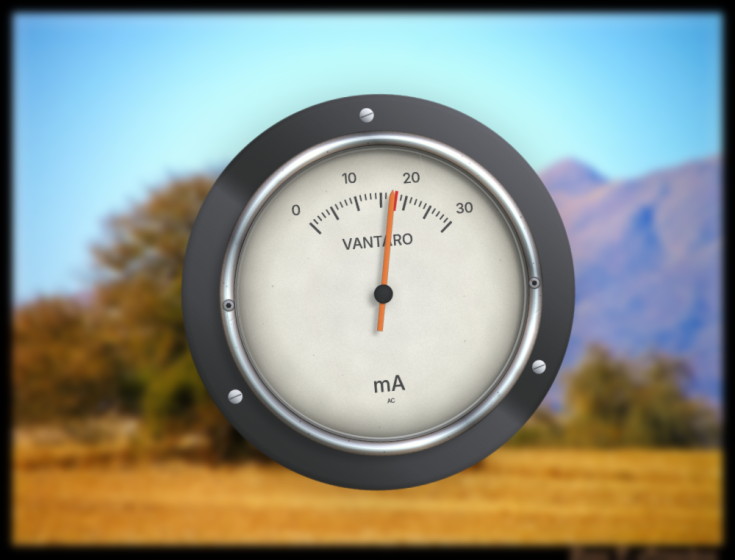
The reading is 17
